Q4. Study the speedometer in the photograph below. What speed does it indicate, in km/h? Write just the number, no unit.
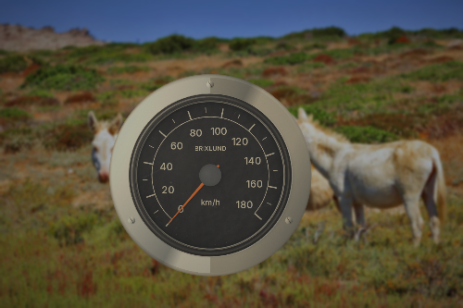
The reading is 0
